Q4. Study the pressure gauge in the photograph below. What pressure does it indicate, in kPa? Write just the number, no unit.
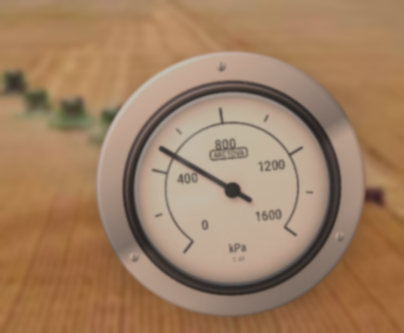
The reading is 500
